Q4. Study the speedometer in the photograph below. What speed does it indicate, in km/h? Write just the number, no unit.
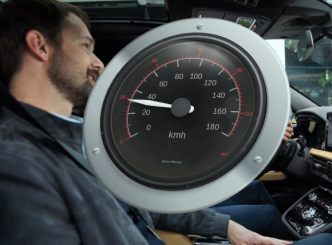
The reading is 30
